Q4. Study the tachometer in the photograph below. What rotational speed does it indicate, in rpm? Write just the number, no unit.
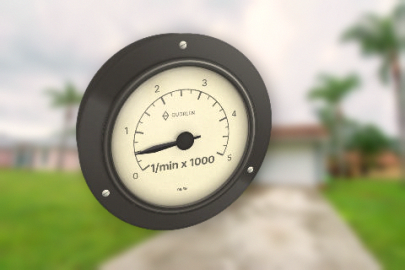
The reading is 500
